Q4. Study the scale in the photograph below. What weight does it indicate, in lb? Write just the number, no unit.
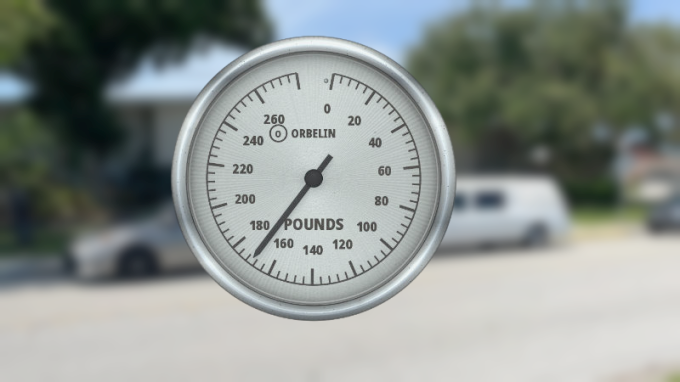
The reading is 170
